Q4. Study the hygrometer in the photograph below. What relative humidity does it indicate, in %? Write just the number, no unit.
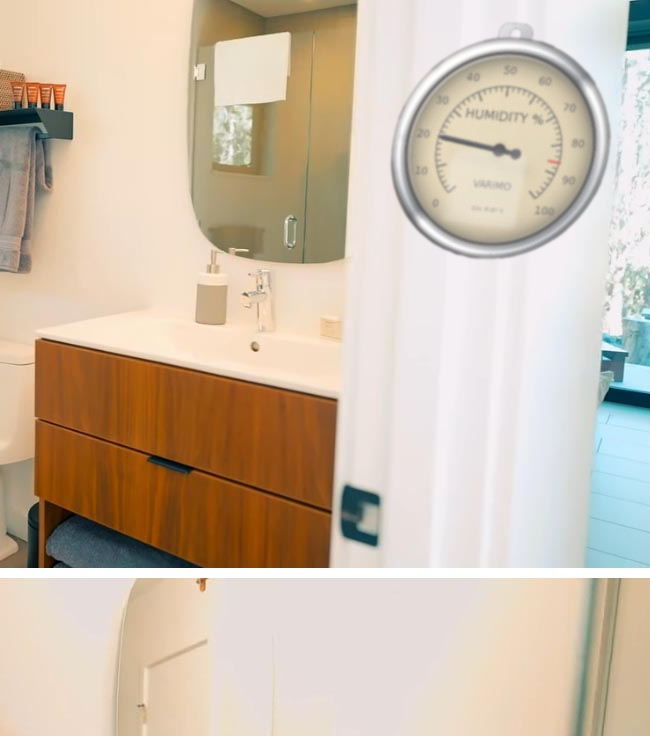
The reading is 20
